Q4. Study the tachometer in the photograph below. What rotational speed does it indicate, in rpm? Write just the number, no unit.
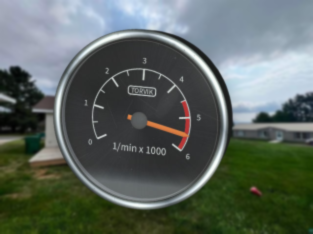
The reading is 5500
